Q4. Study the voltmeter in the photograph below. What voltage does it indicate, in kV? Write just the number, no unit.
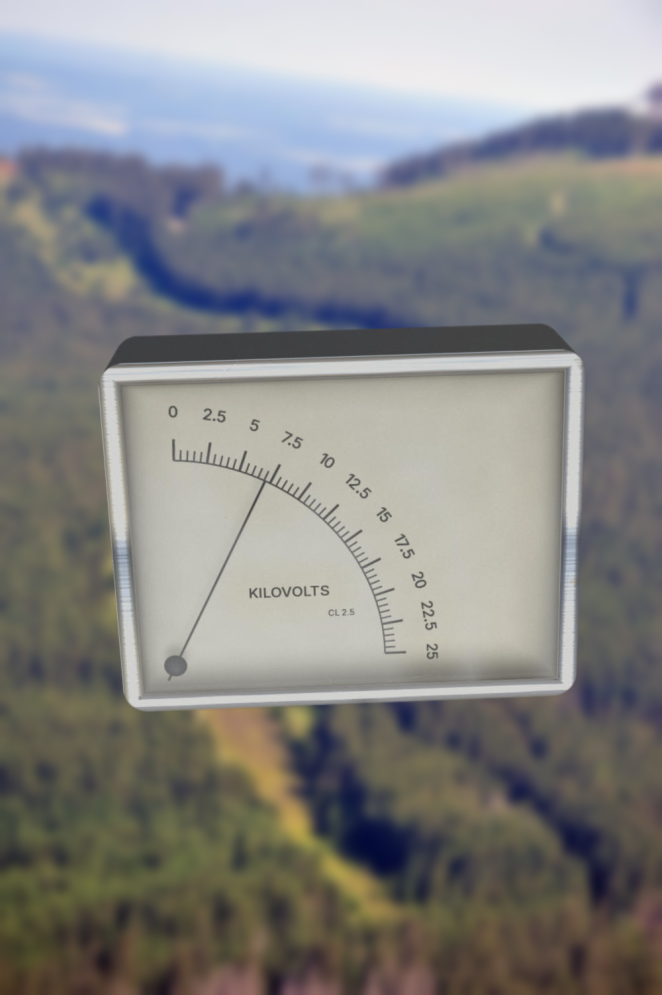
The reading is 7
